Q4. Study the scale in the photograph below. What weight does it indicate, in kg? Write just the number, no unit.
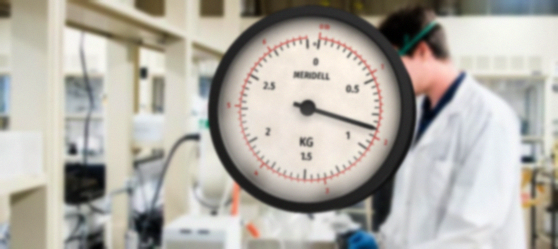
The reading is 0.85
